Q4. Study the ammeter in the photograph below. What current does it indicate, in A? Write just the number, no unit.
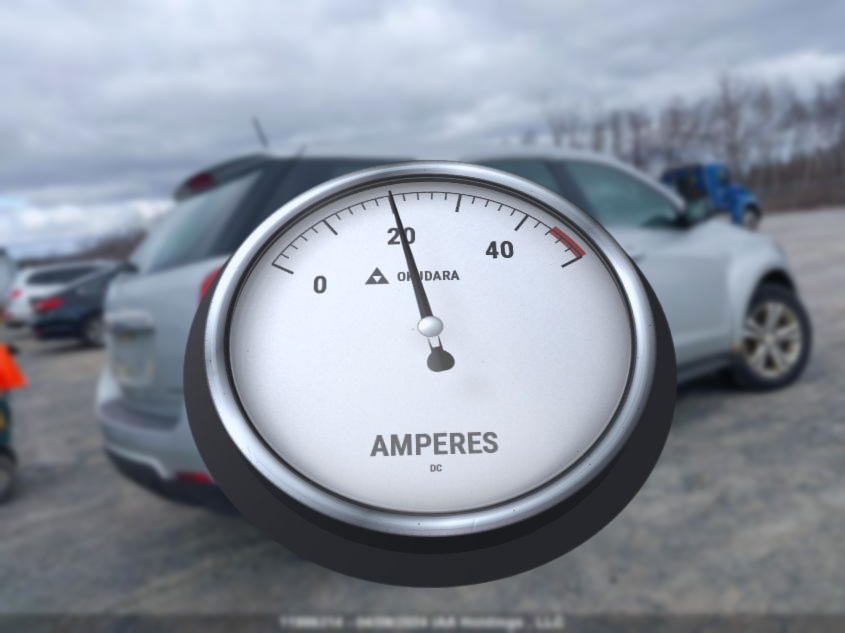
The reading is 20
